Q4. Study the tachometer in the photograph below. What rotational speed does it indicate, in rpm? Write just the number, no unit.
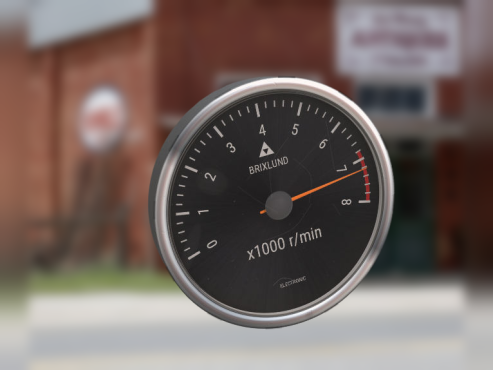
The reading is 7200
